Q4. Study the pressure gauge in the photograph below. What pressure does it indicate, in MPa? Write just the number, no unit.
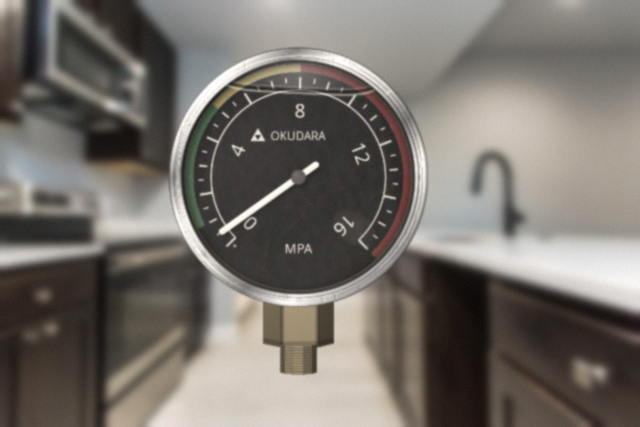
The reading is 0.5
